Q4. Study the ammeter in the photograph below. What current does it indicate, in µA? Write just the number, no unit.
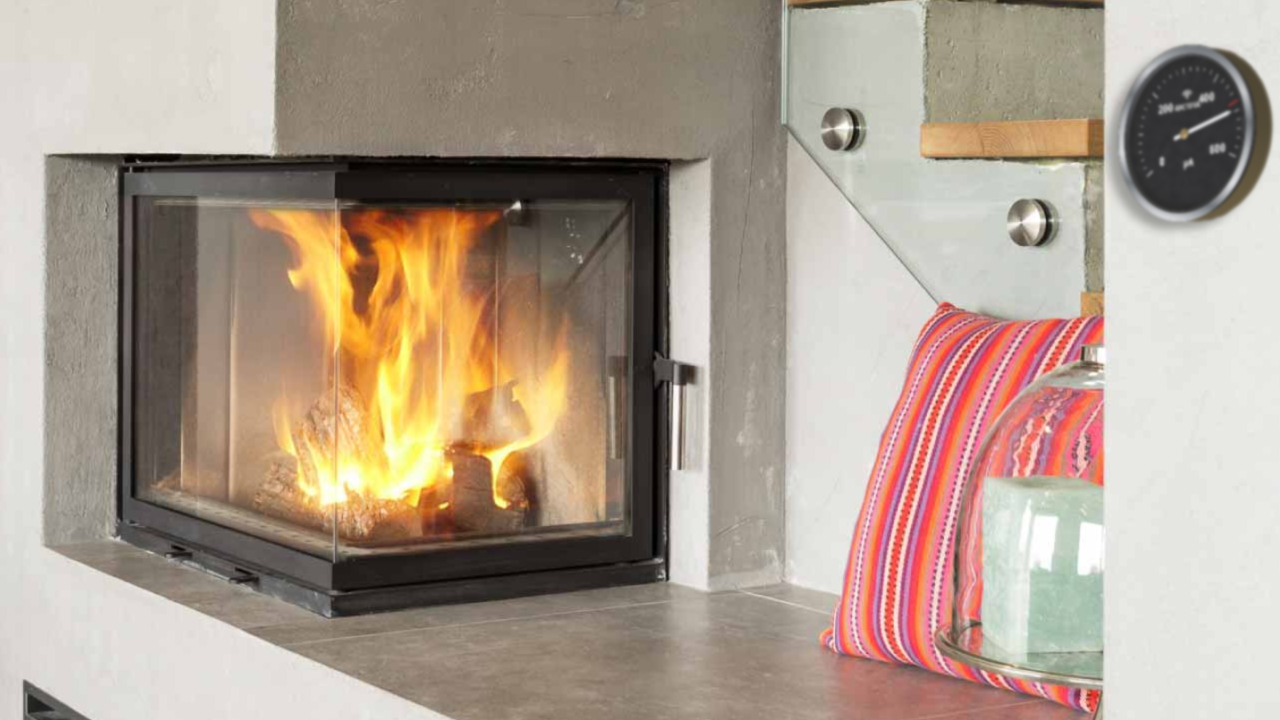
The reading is 500
